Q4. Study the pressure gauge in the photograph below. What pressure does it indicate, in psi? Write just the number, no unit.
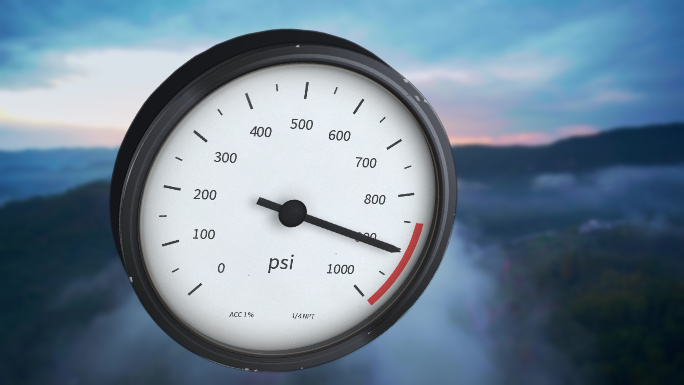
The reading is 900
